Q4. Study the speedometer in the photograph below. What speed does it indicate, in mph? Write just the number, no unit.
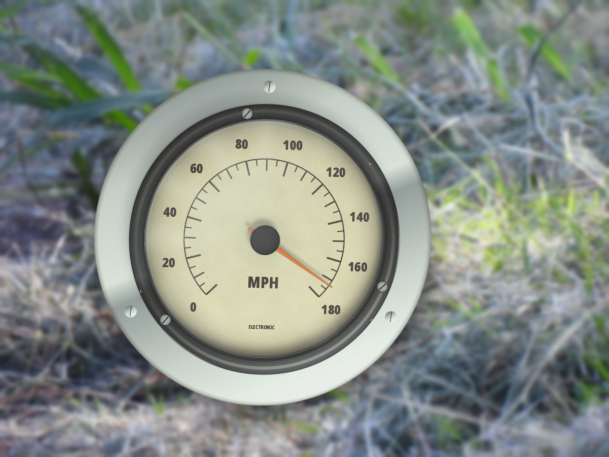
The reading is 172.5
